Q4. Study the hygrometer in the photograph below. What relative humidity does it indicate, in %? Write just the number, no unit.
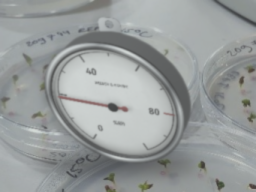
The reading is 20
